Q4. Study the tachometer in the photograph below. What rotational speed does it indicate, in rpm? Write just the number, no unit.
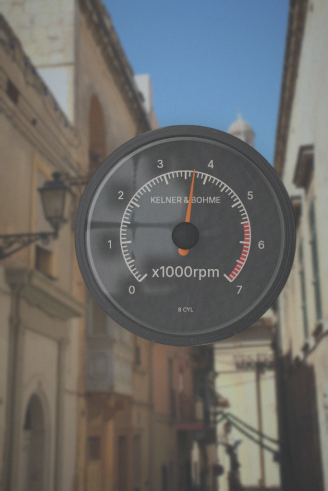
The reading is 3700
